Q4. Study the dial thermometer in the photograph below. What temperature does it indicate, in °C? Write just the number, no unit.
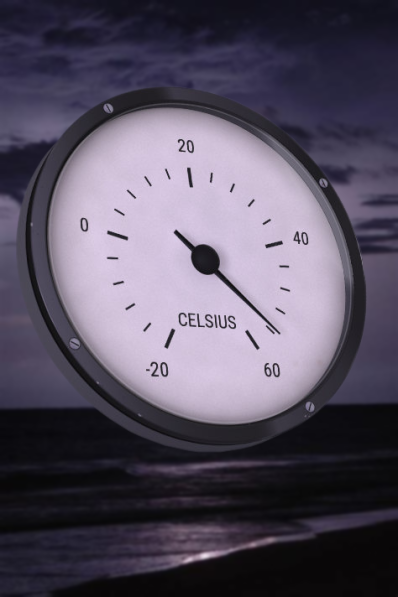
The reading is 56
